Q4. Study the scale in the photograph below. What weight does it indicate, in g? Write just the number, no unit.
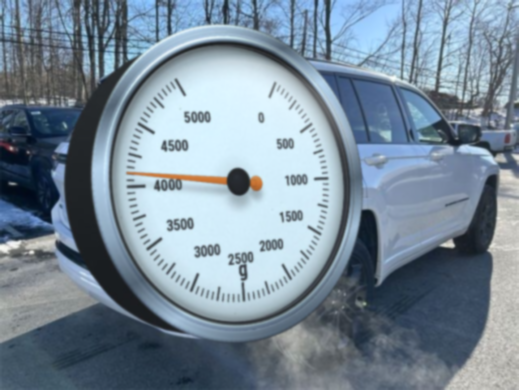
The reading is 4100
